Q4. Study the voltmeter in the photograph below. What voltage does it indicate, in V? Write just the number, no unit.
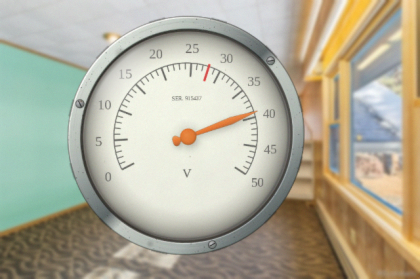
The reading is 39
